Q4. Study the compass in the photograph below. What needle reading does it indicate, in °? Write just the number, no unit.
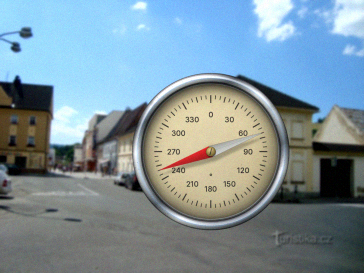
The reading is 250
